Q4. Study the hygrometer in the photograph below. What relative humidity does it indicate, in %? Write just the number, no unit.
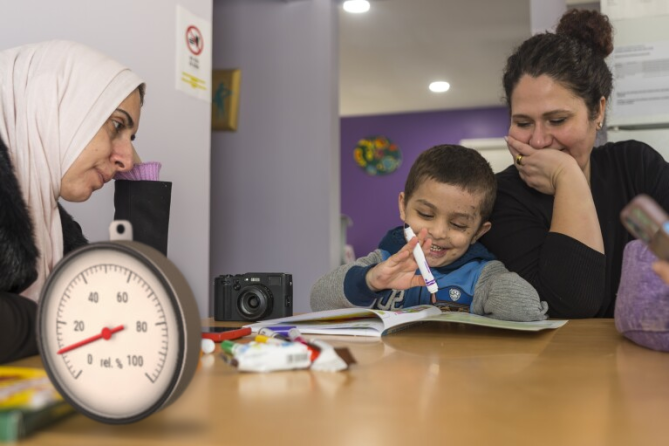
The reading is 10
